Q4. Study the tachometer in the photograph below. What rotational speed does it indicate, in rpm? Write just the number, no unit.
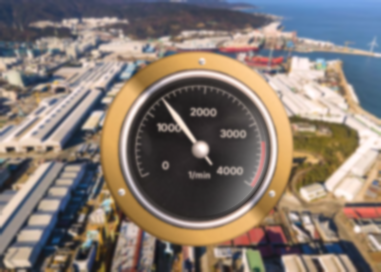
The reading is 1300
